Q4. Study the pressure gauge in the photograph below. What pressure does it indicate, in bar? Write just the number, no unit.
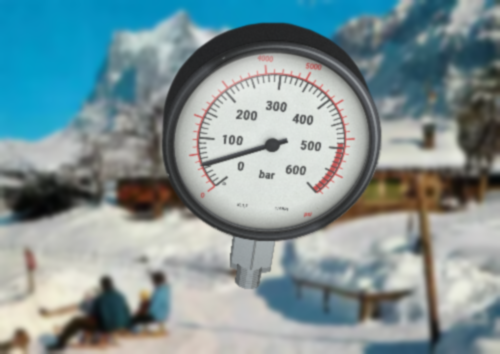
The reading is 50
